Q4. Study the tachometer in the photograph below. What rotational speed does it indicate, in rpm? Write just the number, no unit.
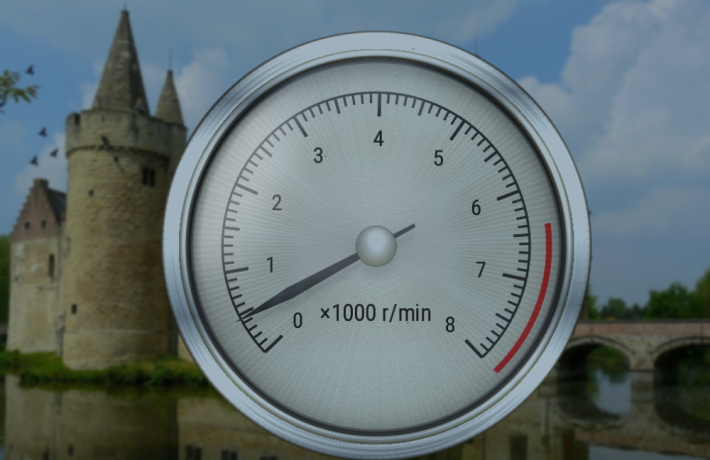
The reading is 450
